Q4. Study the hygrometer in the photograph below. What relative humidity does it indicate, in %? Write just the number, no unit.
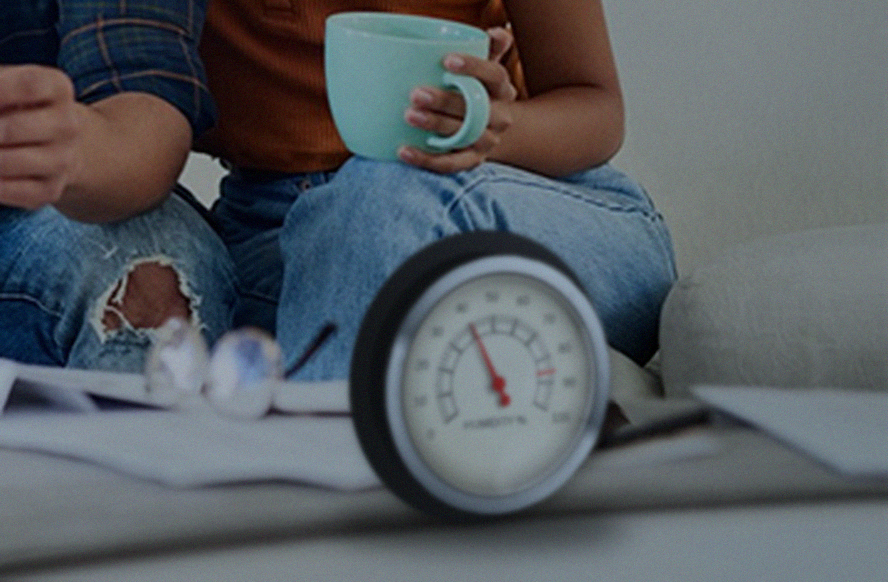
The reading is 40
